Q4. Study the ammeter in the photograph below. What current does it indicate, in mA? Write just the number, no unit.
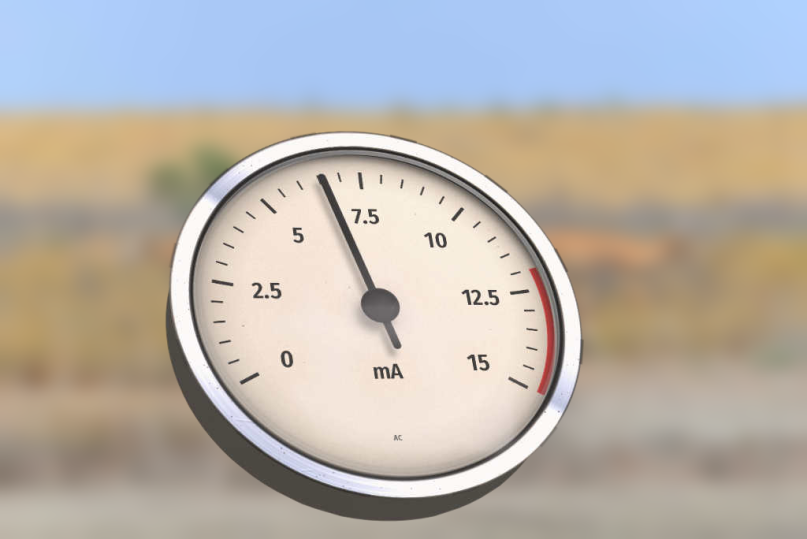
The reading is 6.5
